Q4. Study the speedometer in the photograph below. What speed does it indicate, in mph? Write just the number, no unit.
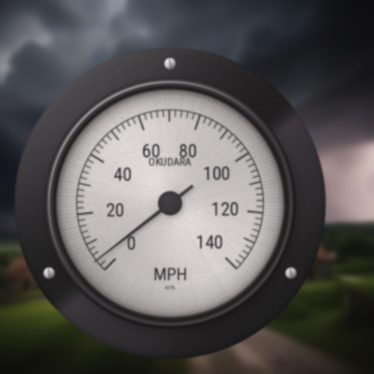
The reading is 4
